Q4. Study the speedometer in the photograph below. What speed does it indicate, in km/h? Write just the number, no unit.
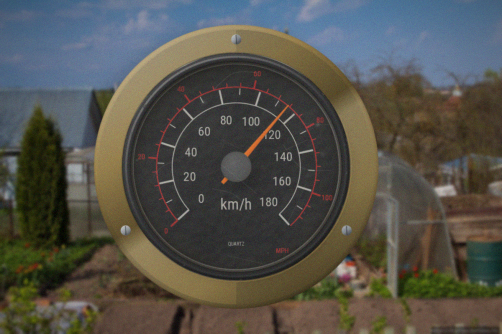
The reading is 115
